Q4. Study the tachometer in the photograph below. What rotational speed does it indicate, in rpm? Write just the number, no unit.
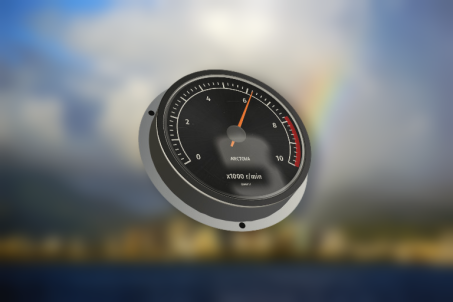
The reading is 6200
